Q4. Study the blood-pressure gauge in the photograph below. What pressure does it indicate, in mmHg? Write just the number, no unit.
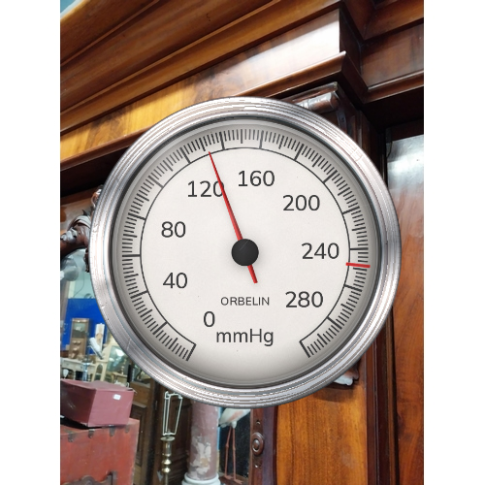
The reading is 132
